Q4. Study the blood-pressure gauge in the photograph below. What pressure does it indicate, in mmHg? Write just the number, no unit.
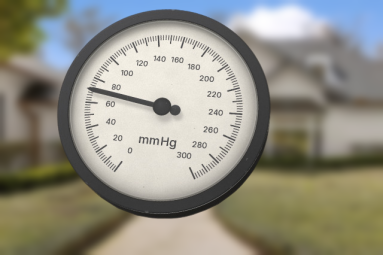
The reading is 70
